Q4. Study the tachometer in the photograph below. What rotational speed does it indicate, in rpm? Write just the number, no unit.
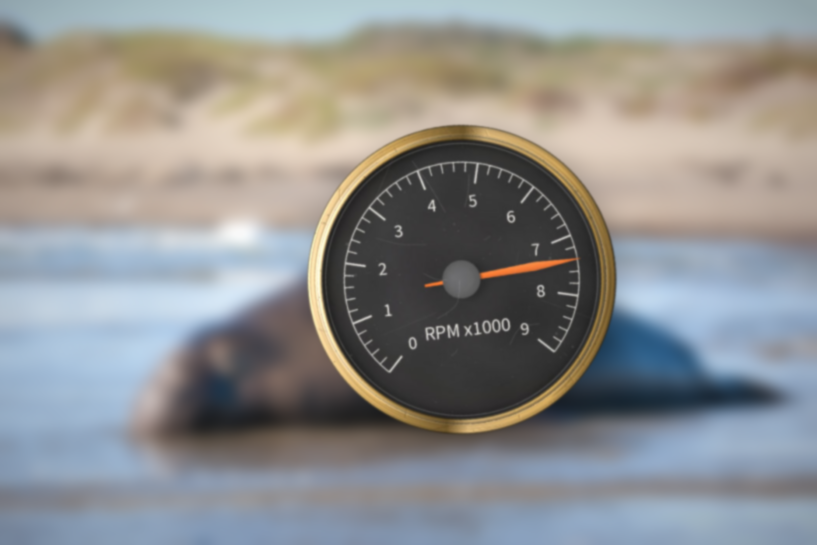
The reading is 7400
